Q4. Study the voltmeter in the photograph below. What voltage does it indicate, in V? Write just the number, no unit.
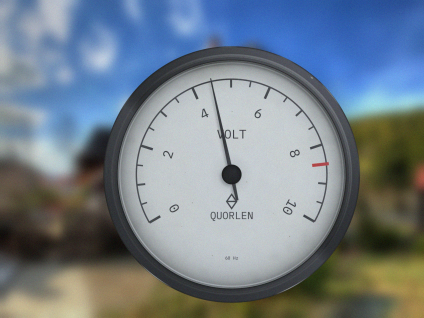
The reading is 4.5
